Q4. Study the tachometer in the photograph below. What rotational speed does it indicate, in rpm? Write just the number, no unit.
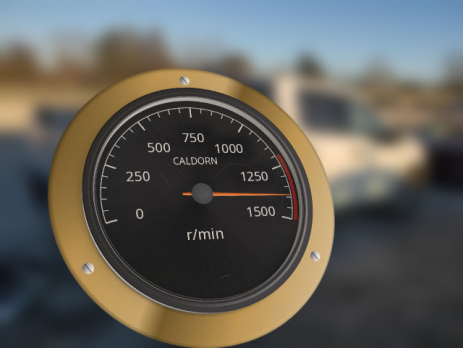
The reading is 1400
